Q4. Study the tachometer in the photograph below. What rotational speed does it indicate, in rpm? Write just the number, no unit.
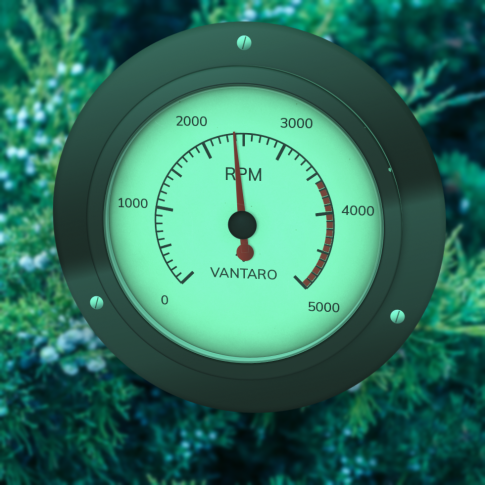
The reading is 2400
